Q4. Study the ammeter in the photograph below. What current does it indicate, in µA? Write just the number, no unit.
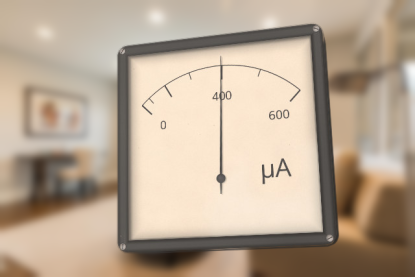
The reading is 400
